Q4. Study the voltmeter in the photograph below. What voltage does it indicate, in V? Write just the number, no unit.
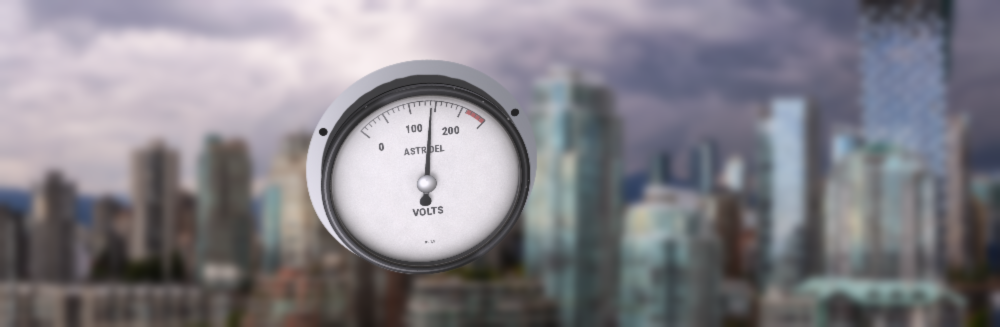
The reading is 140
